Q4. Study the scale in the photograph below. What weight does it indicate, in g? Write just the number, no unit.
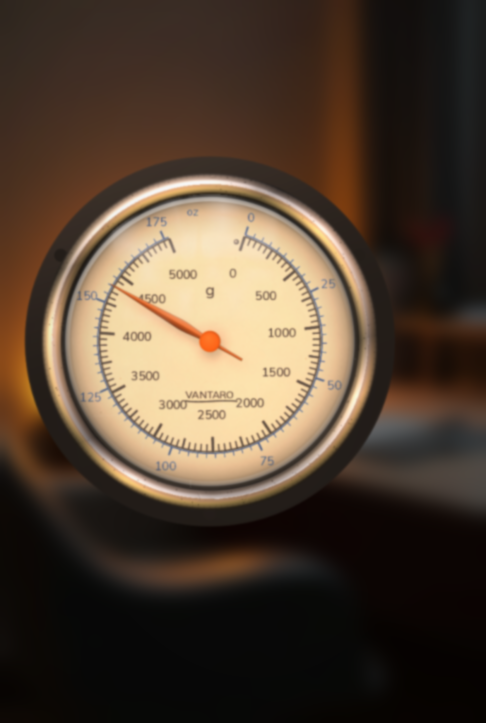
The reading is 4400
